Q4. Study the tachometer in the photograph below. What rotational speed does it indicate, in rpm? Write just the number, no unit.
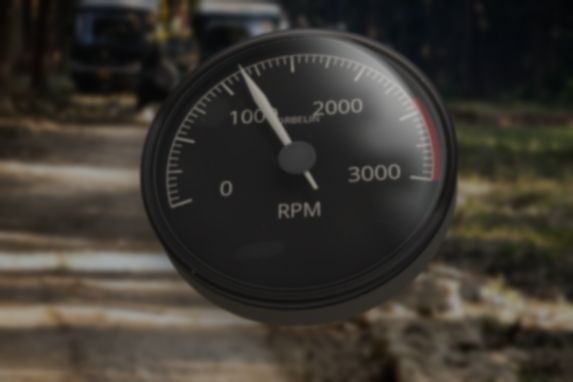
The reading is 1150
